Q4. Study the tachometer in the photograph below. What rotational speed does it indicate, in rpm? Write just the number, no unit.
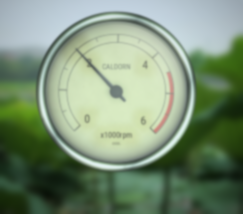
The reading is 2000
